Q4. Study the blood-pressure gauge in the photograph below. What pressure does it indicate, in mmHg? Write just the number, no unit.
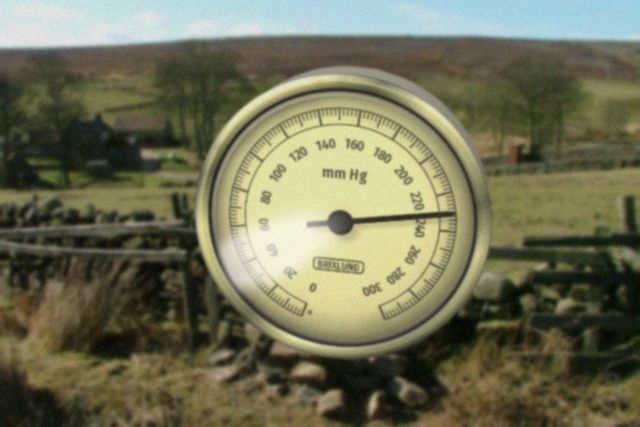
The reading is 230
